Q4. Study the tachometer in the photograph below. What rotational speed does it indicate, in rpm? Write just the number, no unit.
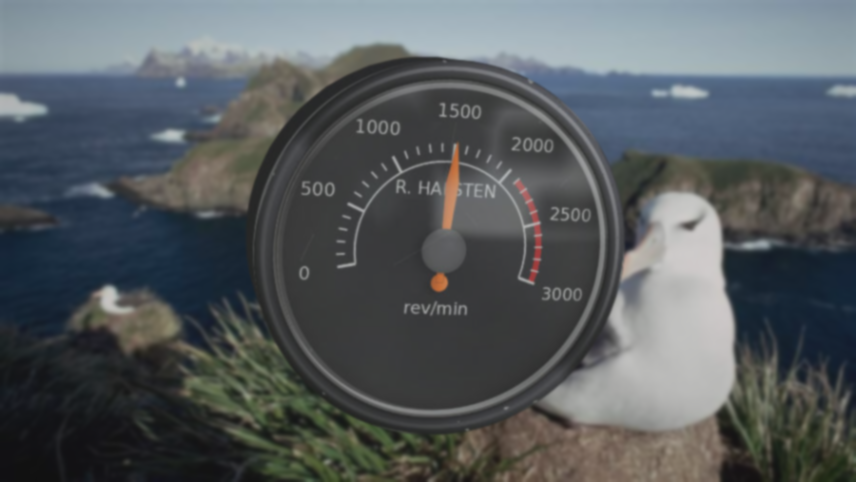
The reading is 1500
